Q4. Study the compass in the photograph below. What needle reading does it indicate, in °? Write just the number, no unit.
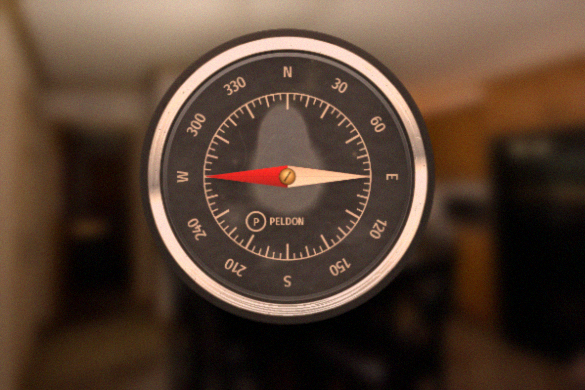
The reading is 270
